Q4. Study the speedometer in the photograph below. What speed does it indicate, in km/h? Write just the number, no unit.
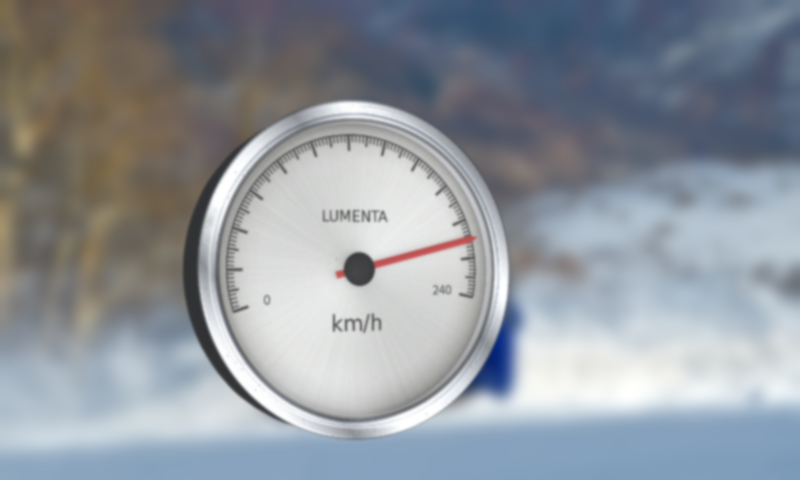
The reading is 210
